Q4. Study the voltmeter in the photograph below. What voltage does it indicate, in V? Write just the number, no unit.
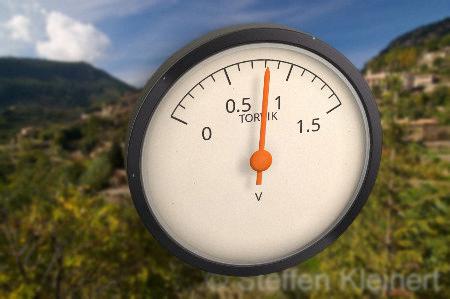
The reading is 0.8
